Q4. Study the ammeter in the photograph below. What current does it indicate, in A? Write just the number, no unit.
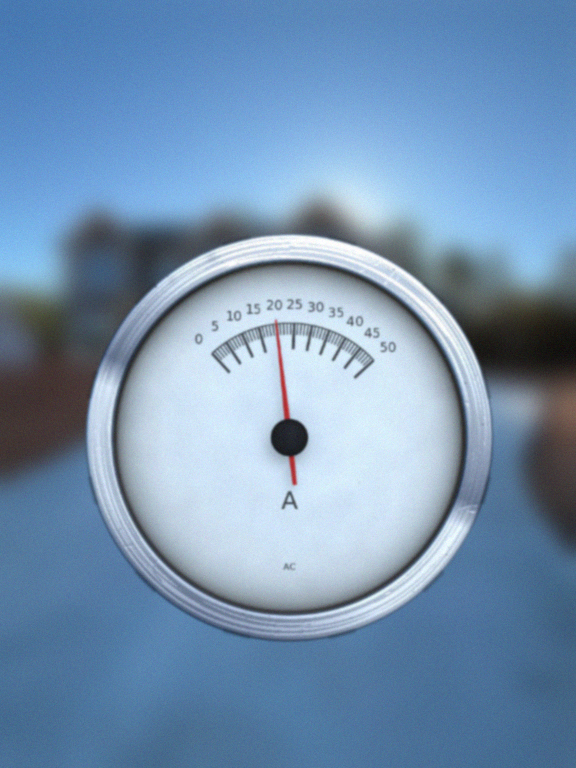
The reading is 20
